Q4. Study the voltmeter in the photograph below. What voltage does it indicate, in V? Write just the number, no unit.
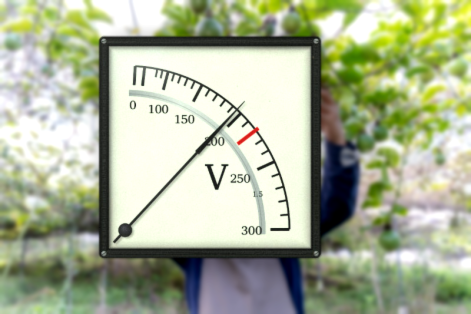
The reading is 195
